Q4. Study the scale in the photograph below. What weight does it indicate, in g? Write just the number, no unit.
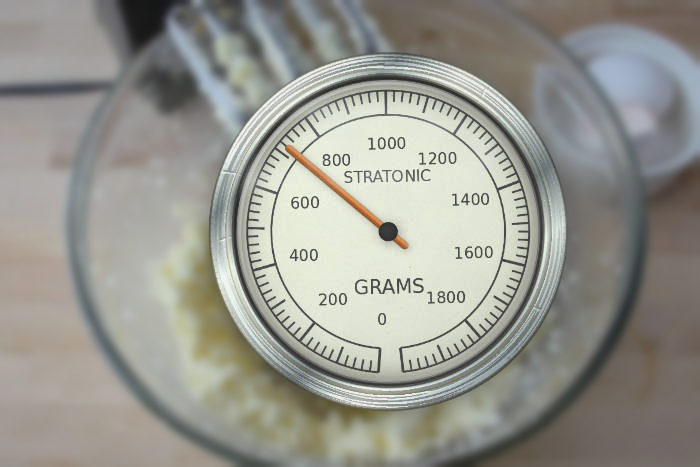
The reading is 720
